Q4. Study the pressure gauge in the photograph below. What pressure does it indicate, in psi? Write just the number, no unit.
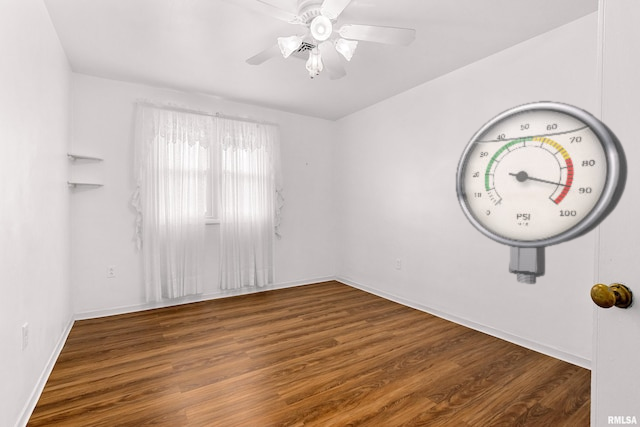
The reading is 90
